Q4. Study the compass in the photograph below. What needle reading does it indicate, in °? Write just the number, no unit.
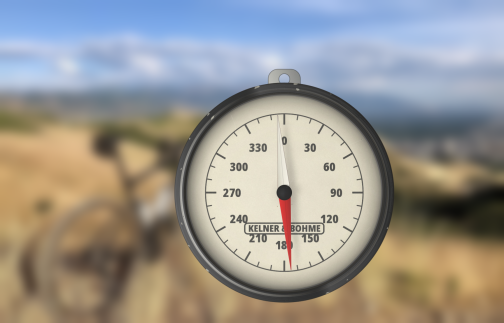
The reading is 175
